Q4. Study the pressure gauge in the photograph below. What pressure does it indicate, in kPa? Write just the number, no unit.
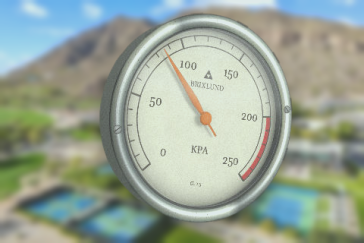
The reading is 85
